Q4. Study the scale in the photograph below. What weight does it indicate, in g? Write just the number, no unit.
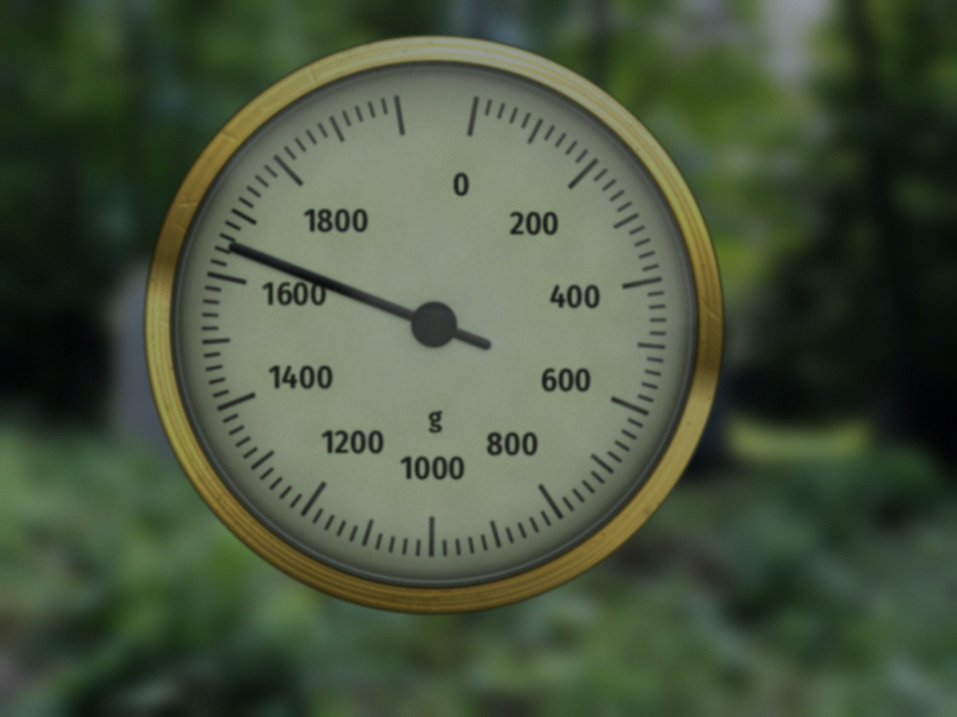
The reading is 1650
